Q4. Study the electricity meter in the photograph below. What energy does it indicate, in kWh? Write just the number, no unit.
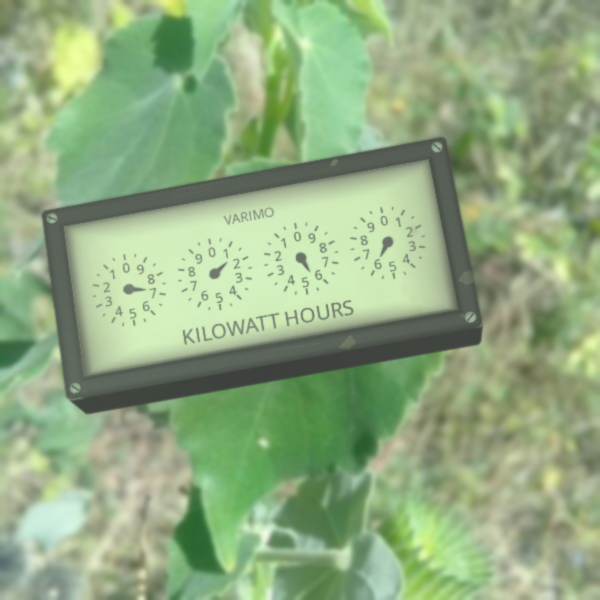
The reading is 7156
